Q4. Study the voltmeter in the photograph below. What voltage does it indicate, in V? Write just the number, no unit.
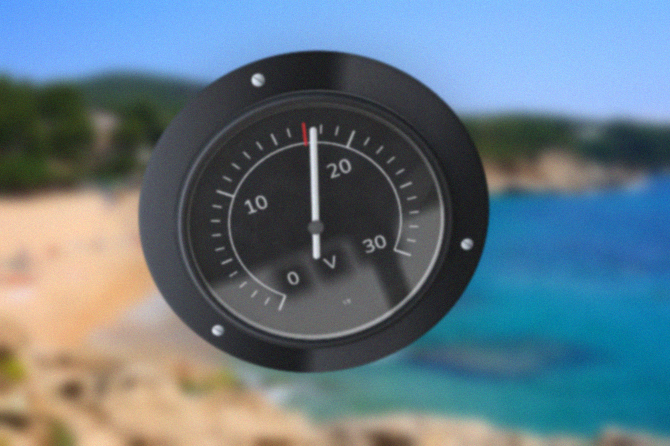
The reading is 17.5
